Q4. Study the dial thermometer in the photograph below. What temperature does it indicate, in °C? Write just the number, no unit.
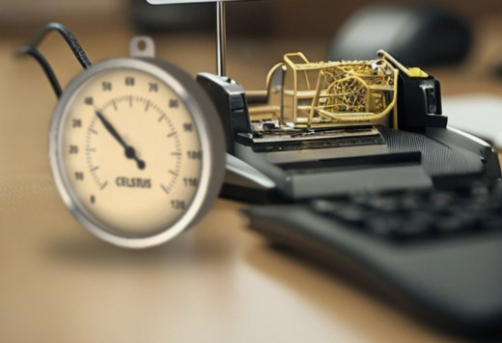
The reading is 40
